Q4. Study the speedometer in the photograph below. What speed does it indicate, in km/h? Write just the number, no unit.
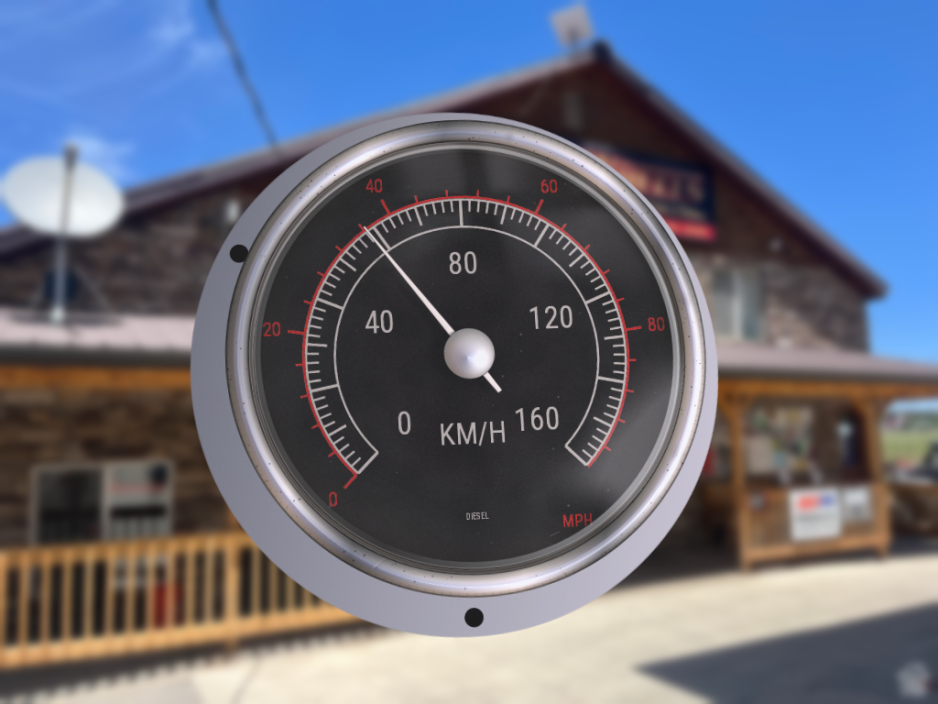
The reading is 58
